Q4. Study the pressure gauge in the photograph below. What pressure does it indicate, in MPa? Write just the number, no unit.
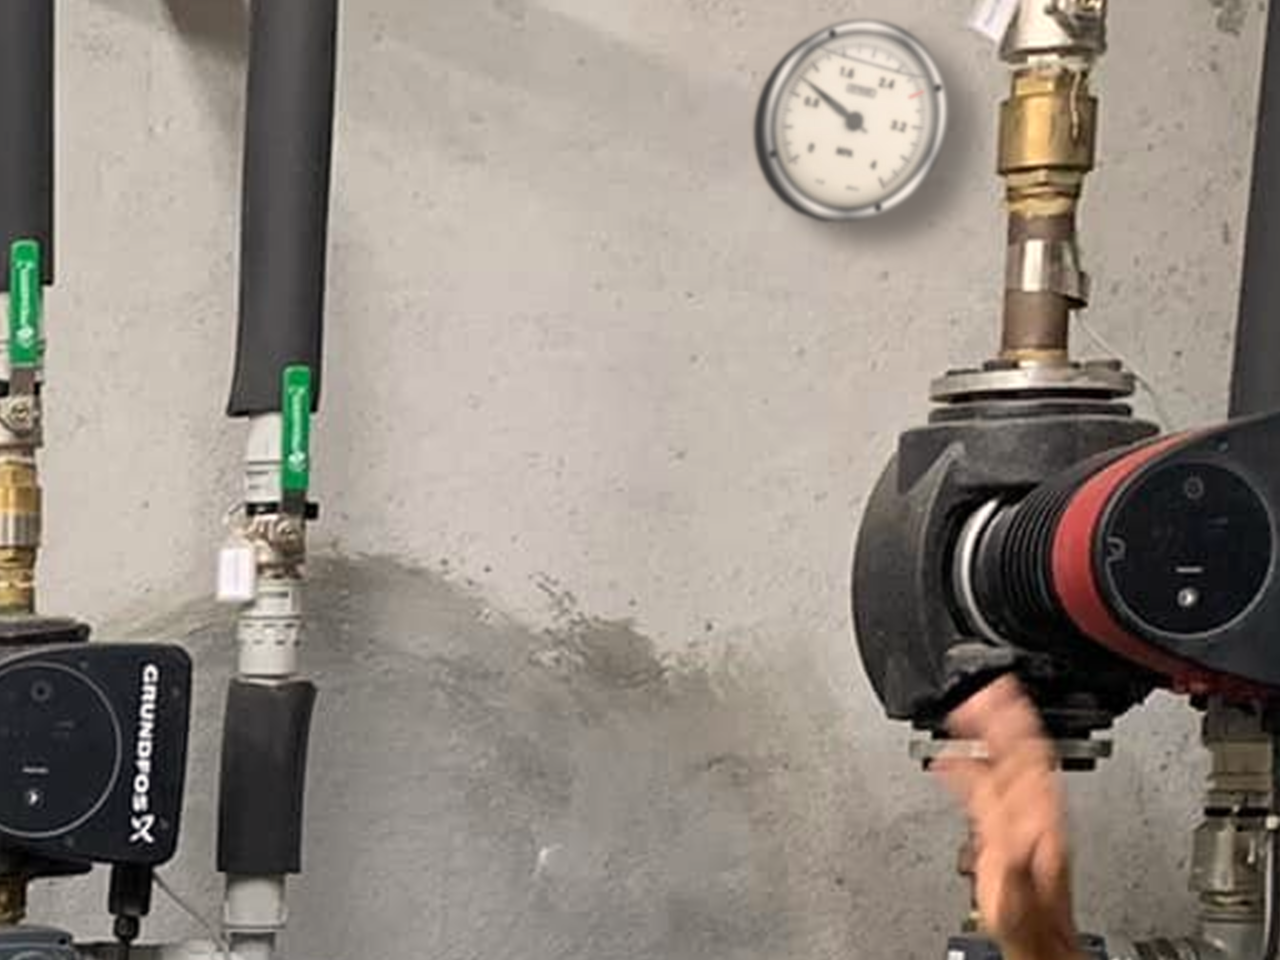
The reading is 1
